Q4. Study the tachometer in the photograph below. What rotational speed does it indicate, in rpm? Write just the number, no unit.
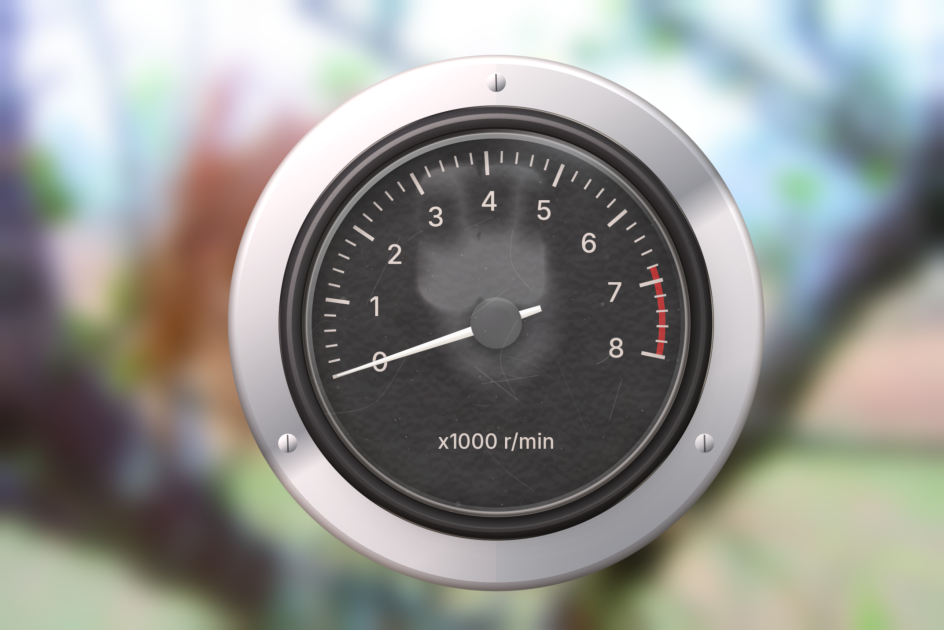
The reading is 0
